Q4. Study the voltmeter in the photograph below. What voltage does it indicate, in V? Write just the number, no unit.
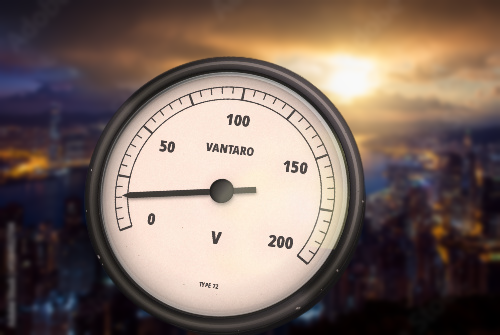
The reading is 15
